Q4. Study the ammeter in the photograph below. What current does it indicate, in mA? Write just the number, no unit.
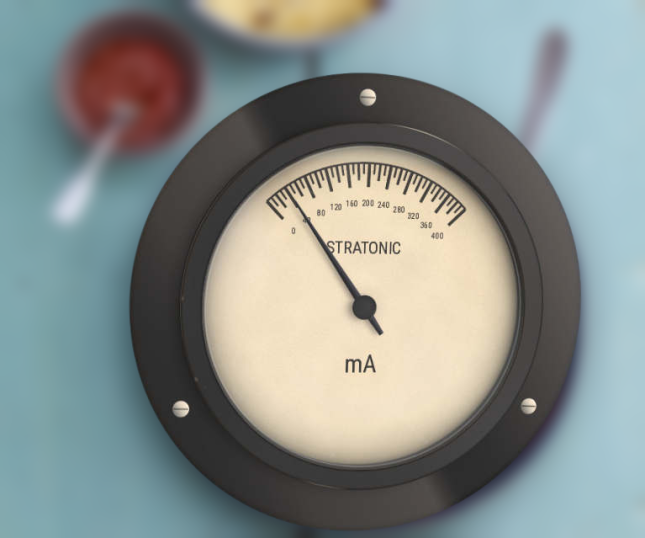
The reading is 40
